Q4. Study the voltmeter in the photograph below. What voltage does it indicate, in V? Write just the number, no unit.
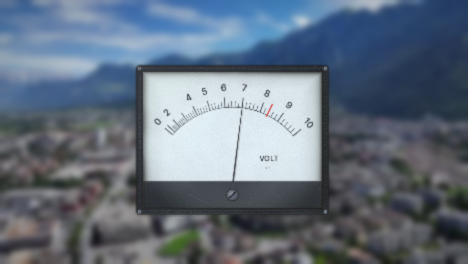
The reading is 7
